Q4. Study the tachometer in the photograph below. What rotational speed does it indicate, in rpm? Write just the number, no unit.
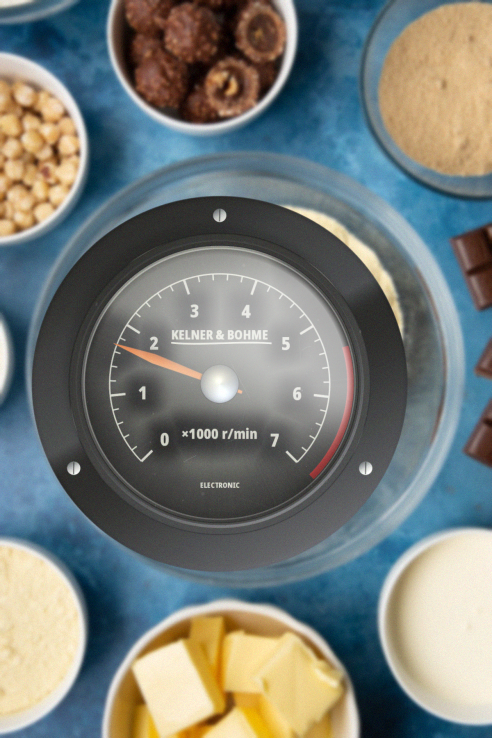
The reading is 1700
